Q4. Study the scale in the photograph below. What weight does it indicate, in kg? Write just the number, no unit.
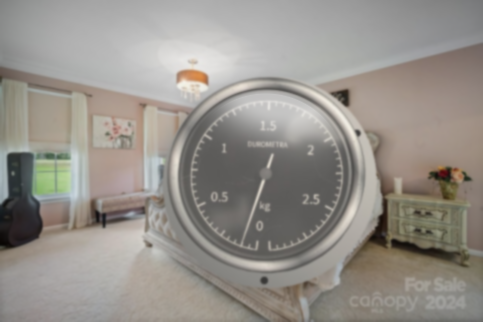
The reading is 0.1
